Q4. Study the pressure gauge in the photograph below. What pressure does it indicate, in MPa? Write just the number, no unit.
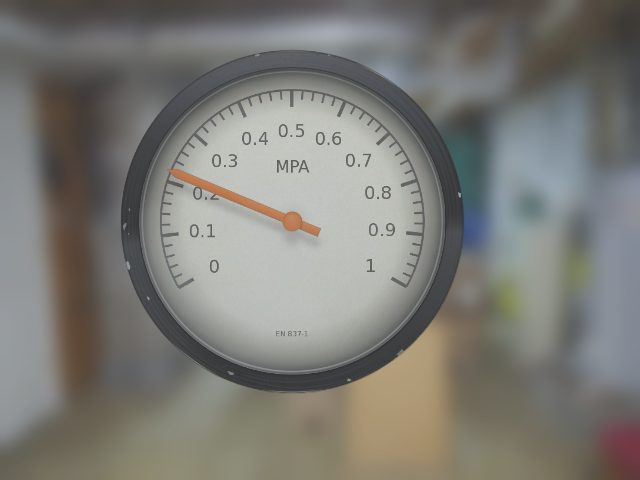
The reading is 0.22
